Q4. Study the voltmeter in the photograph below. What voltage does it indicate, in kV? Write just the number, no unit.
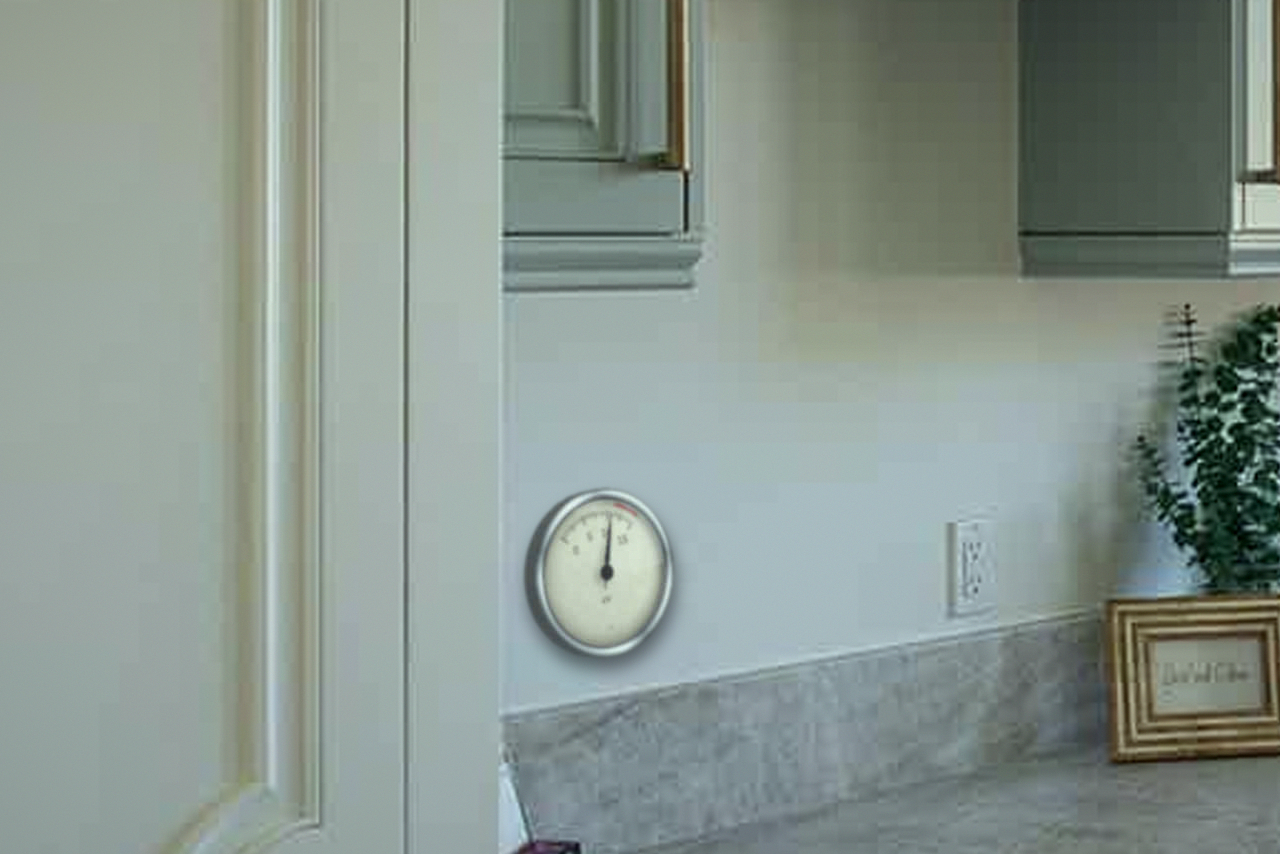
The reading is 10
